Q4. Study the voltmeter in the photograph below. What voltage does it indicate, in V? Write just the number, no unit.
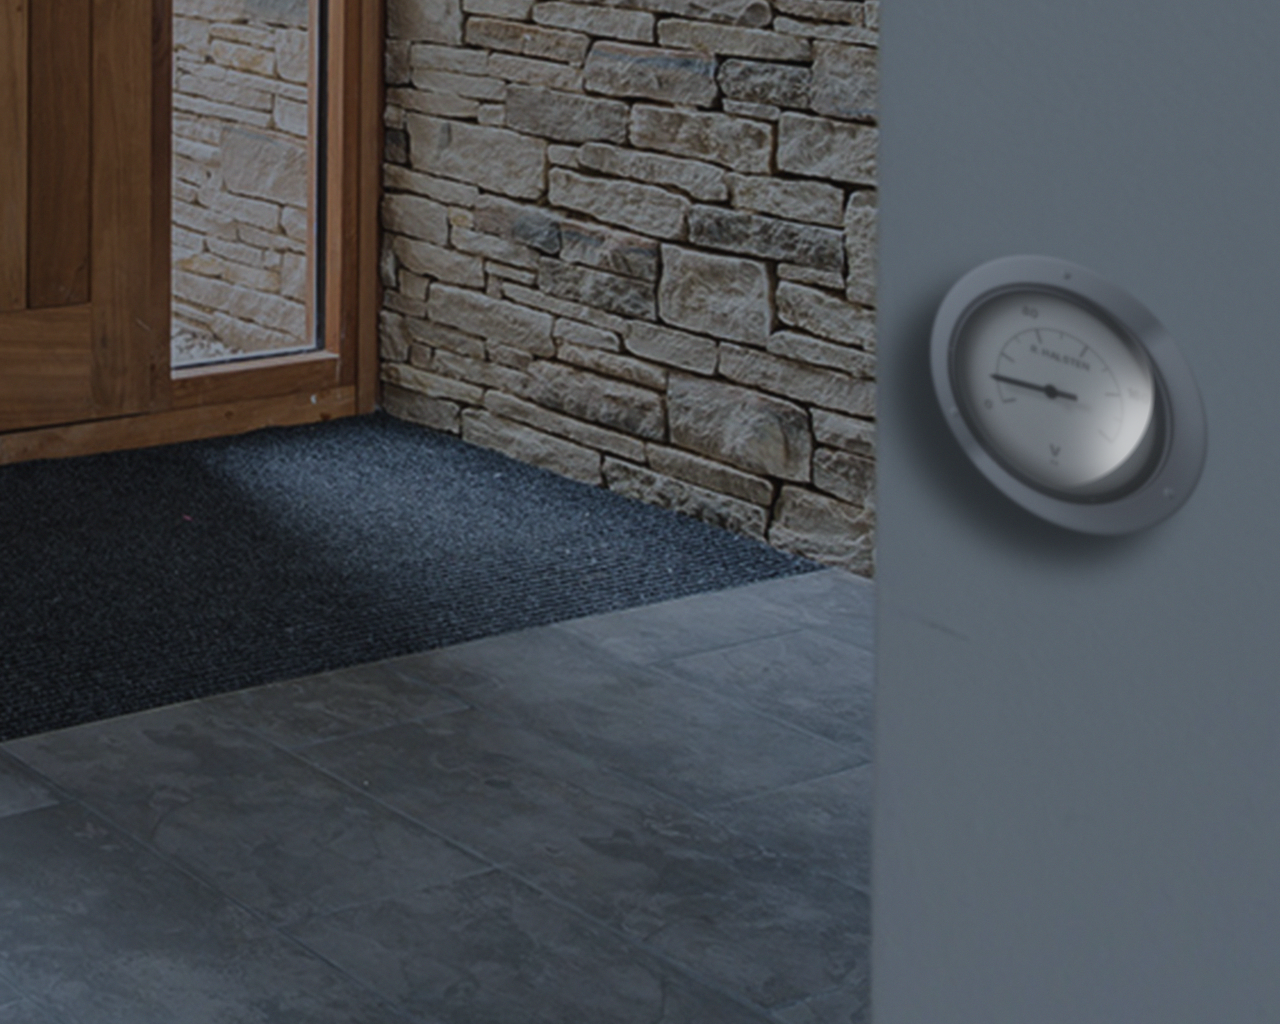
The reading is 20
